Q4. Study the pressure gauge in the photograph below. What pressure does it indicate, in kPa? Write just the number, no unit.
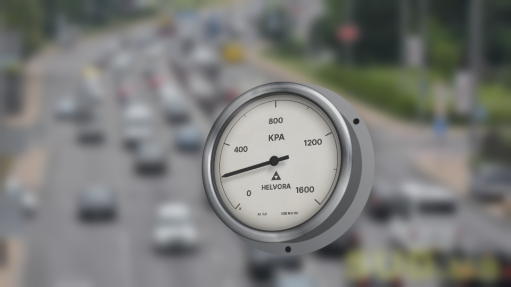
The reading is 200
